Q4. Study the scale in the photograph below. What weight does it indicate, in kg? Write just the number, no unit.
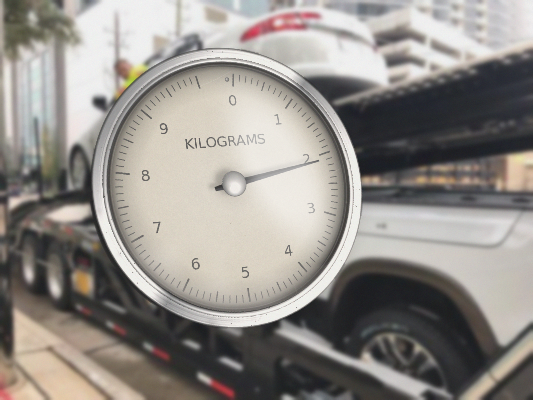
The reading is 2.1
